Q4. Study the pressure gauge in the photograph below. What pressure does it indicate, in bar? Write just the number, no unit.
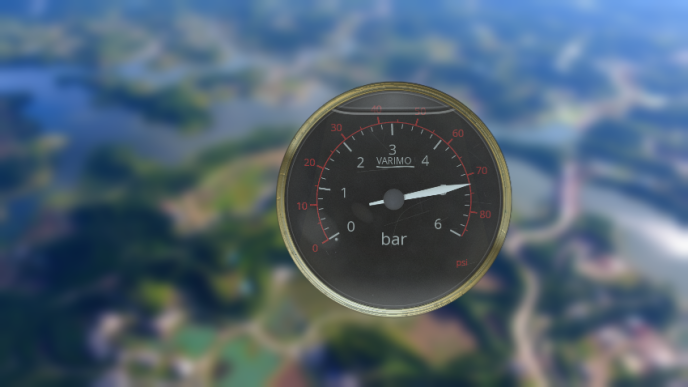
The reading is 5
